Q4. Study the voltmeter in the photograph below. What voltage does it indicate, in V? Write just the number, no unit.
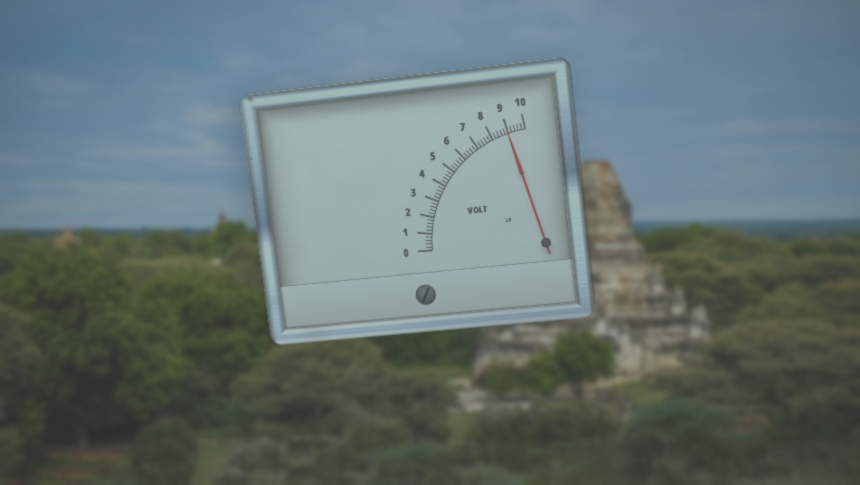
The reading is 9
